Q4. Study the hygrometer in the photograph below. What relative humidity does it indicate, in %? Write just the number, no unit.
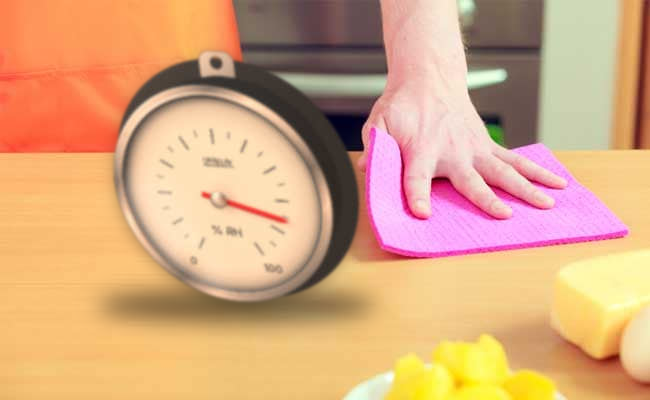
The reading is 85
